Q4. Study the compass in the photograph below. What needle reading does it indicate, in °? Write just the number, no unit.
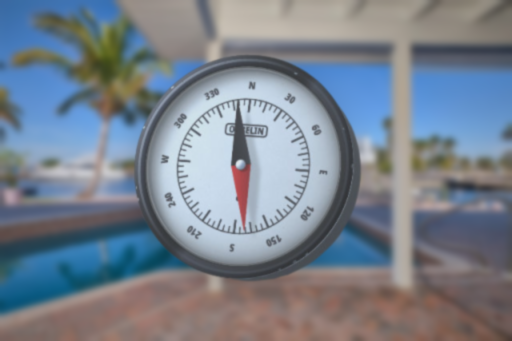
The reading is 170
